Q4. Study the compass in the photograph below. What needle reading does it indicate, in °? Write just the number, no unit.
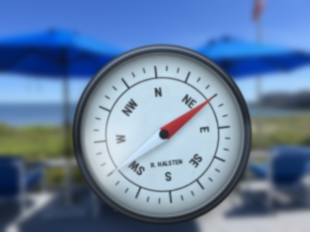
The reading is 60
